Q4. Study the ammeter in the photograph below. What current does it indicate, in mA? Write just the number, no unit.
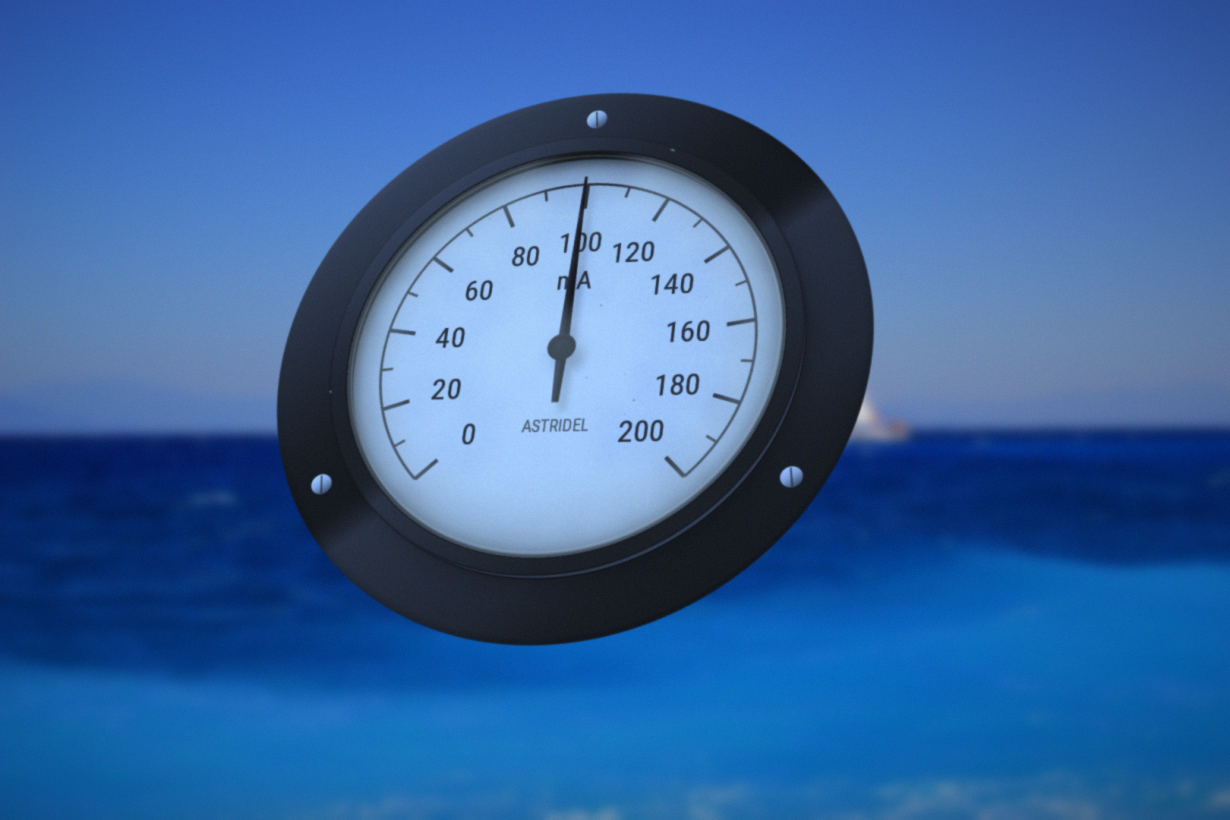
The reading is 100
